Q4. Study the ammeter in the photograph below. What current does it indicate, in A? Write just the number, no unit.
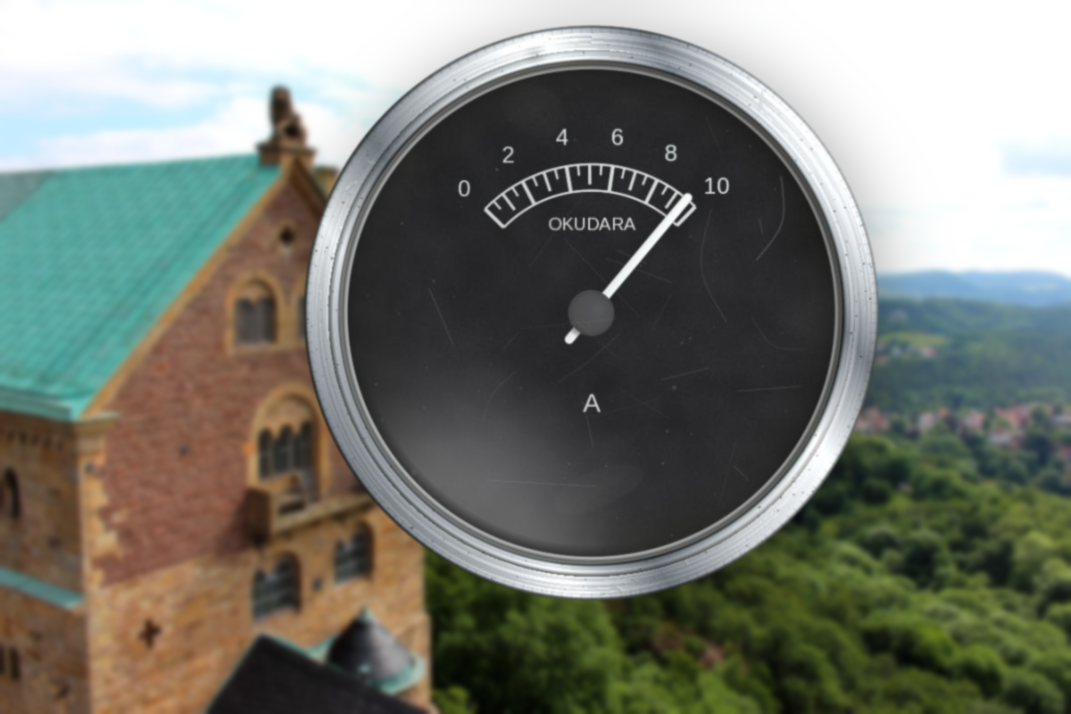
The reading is 9.5
